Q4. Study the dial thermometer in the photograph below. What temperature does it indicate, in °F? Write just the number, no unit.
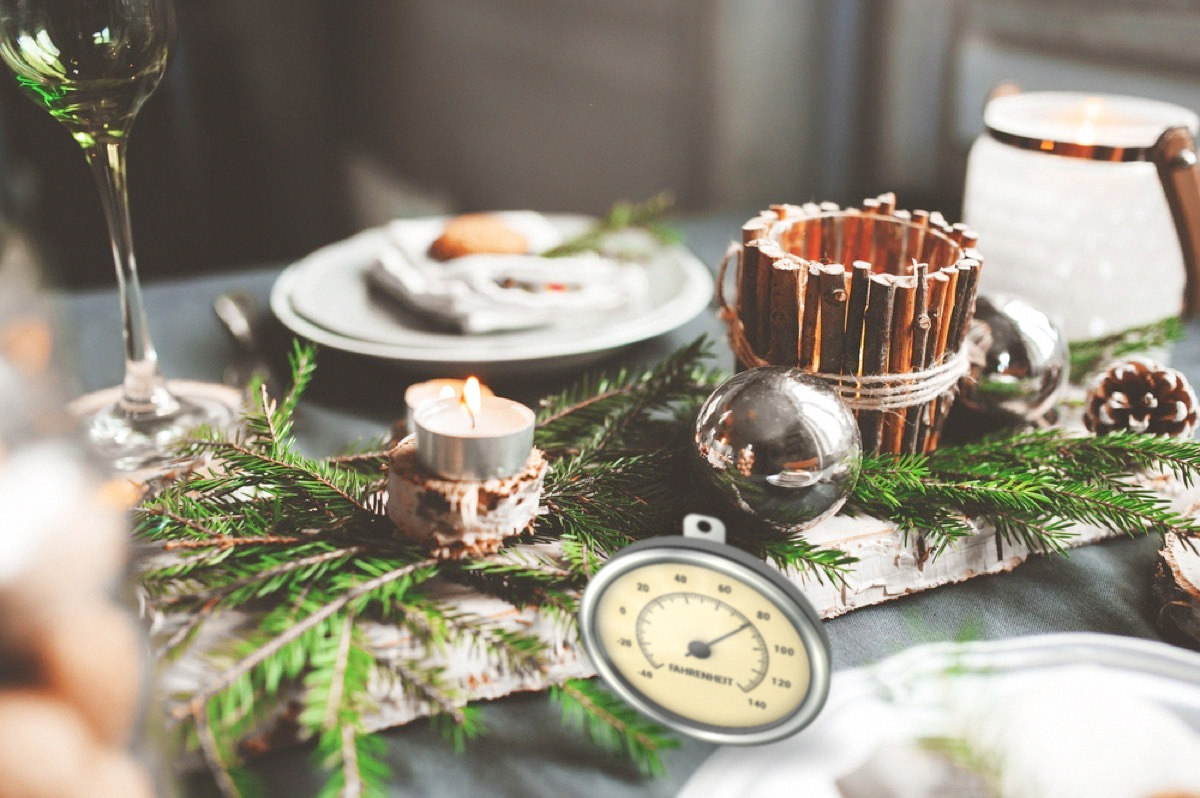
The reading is 80
